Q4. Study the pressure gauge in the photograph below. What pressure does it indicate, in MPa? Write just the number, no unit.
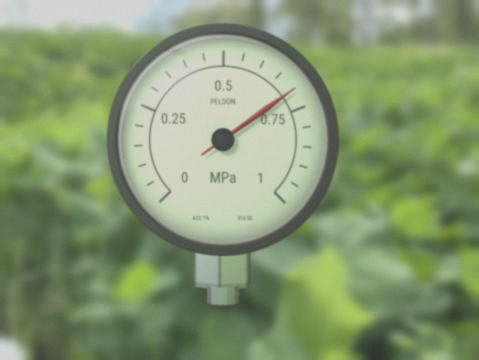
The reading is 0.7
